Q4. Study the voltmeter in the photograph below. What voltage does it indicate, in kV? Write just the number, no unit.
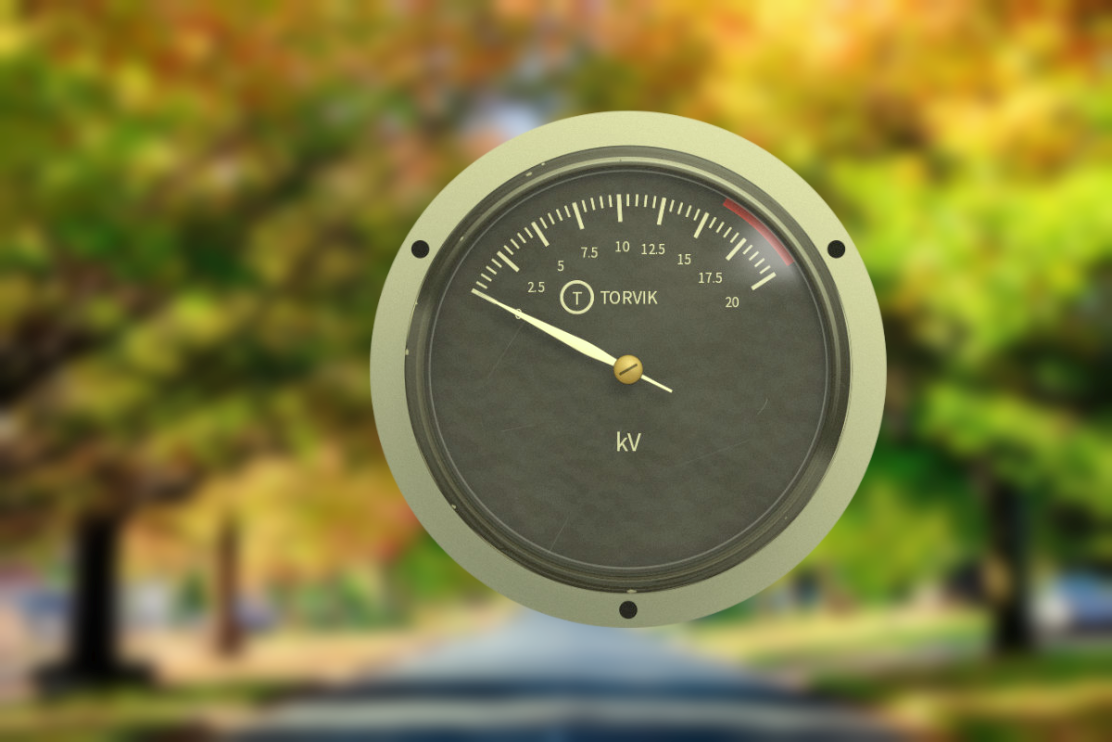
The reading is 0
